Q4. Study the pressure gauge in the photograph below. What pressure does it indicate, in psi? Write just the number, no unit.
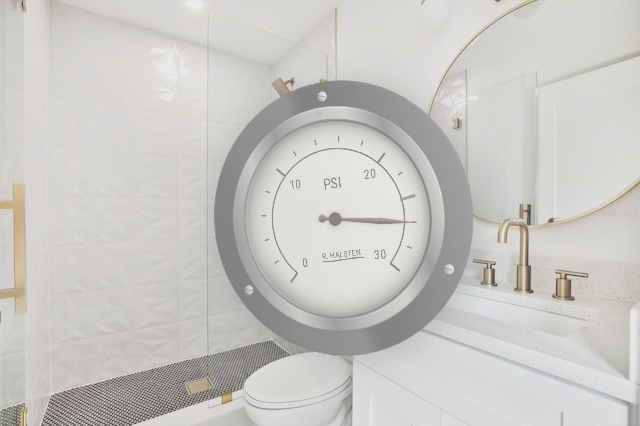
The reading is 26
